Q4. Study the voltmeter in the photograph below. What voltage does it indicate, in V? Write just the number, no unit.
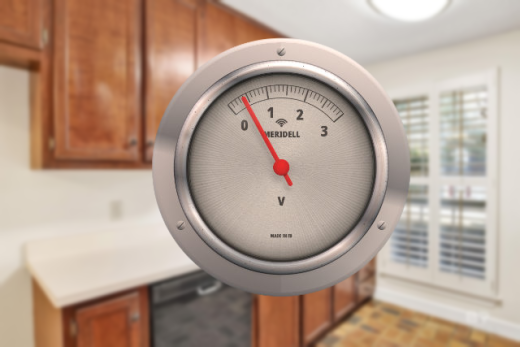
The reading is 0.4
